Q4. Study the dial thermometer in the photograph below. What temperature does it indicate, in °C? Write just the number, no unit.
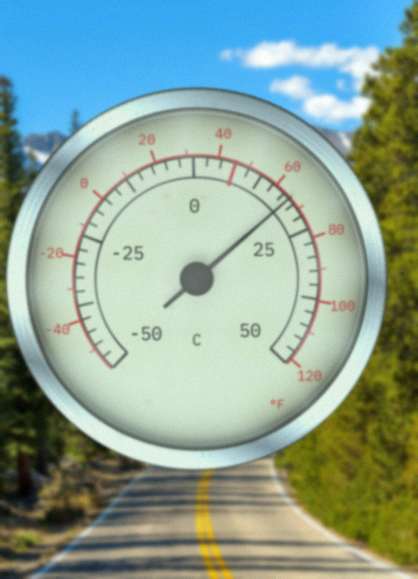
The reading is 18.75
